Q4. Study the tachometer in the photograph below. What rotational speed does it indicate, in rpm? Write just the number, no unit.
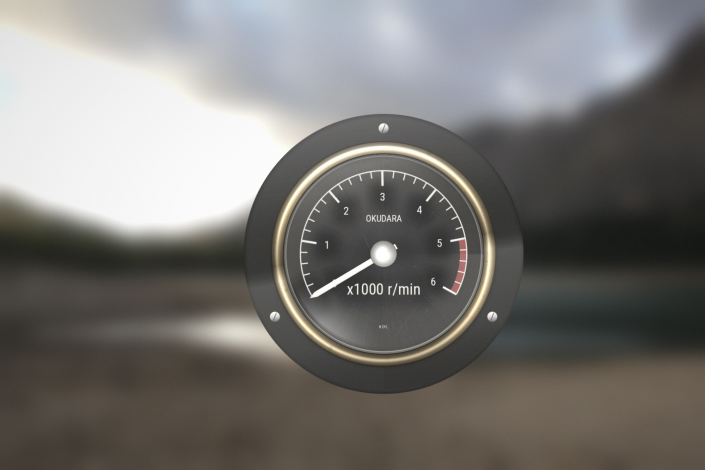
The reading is 0
